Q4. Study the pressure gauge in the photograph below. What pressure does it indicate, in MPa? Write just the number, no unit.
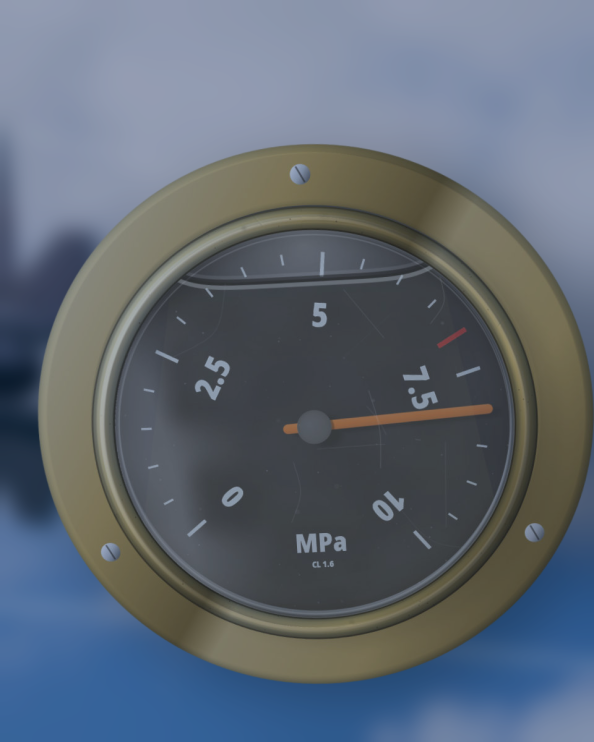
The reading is 8
